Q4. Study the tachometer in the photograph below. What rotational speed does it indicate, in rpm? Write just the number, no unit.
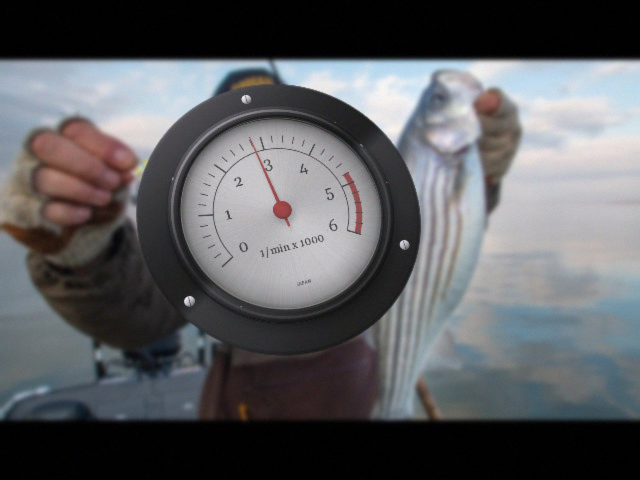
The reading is 2800
